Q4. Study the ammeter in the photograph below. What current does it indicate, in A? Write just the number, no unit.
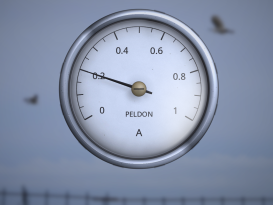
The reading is 0.2
